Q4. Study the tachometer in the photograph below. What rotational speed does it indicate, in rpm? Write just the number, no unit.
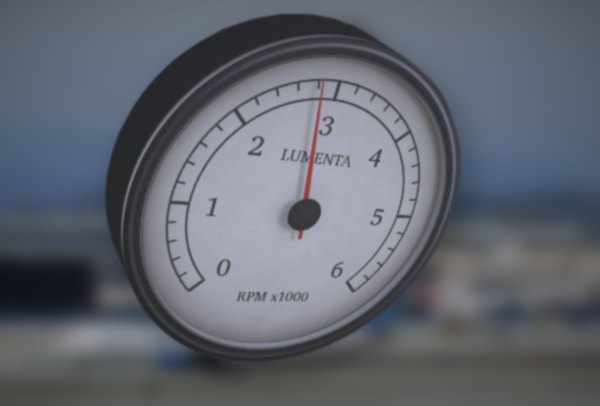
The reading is 2800
